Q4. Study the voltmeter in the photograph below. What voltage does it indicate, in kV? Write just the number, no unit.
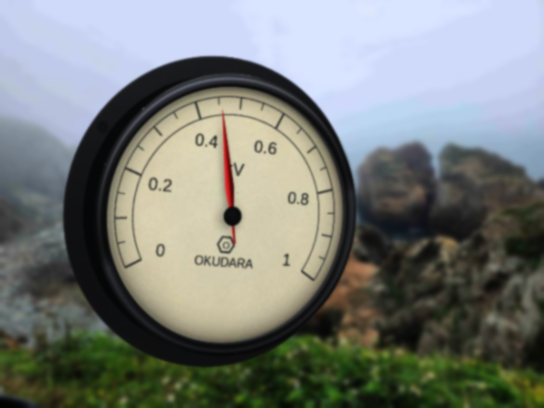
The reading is 0.45
